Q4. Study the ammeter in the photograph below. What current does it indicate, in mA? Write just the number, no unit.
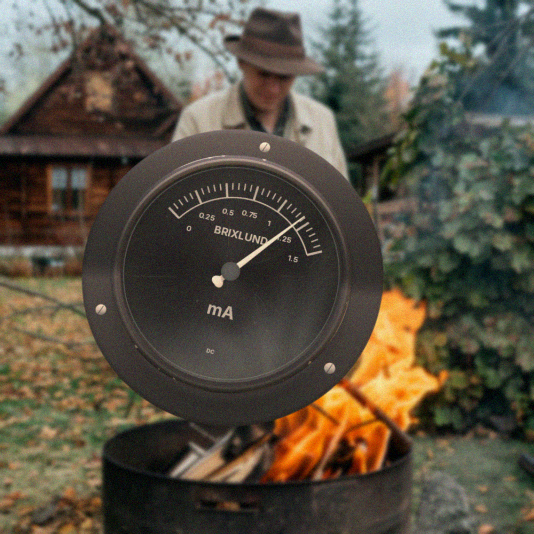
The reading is 1.2
